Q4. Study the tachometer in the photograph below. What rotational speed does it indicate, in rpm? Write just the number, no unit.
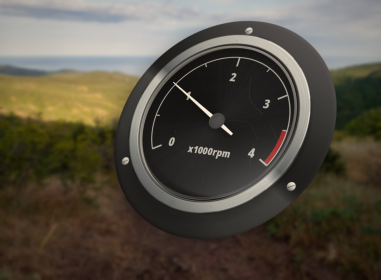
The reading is 1000
